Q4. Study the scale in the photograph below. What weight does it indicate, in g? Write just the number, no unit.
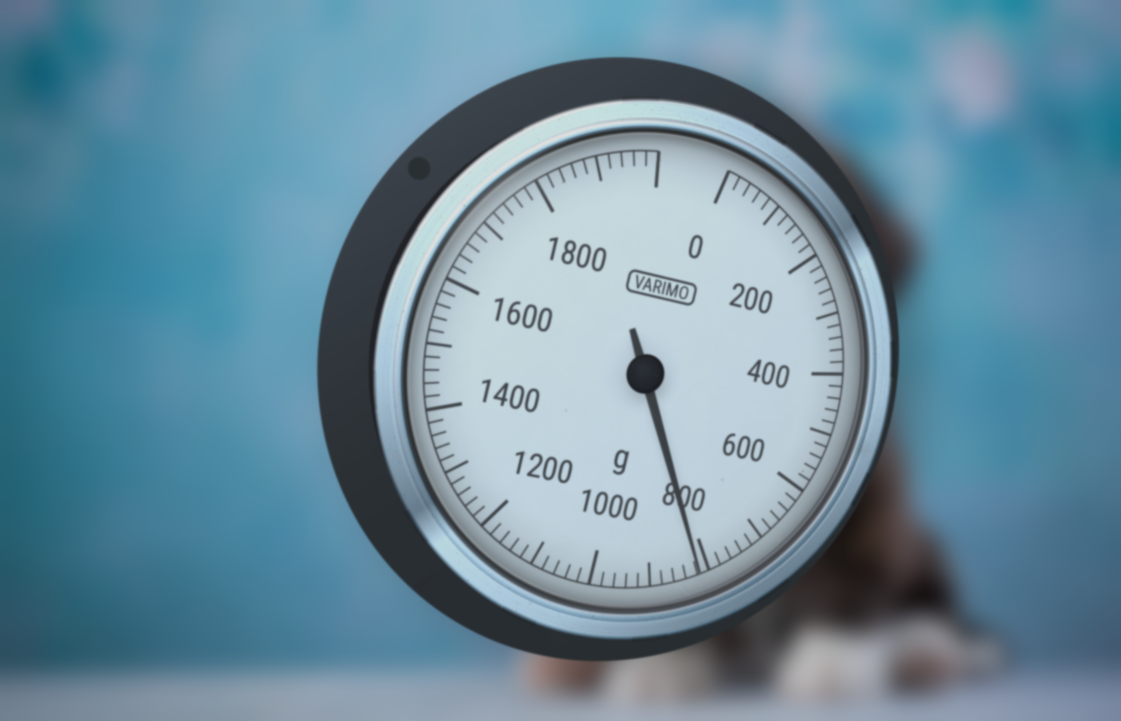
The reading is 820
